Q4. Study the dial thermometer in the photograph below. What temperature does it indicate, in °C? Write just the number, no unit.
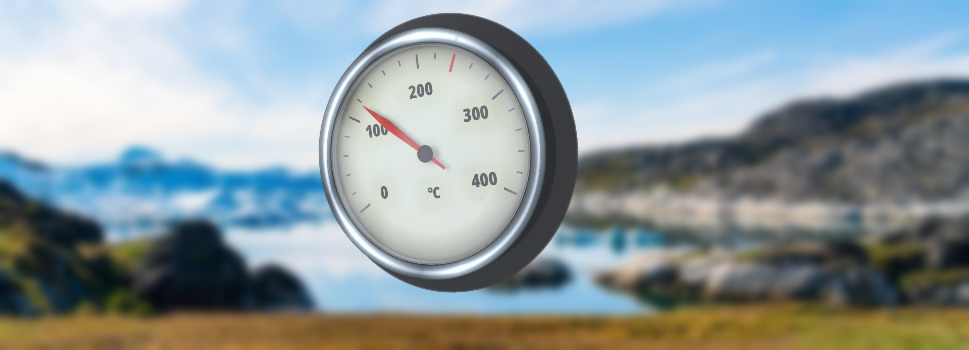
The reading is 120
